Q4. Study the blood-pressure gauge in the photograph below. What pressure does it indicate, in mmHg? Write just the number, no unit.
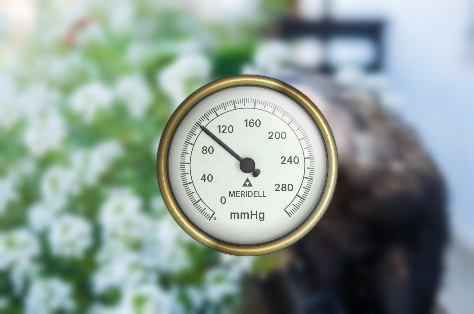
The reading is 100
